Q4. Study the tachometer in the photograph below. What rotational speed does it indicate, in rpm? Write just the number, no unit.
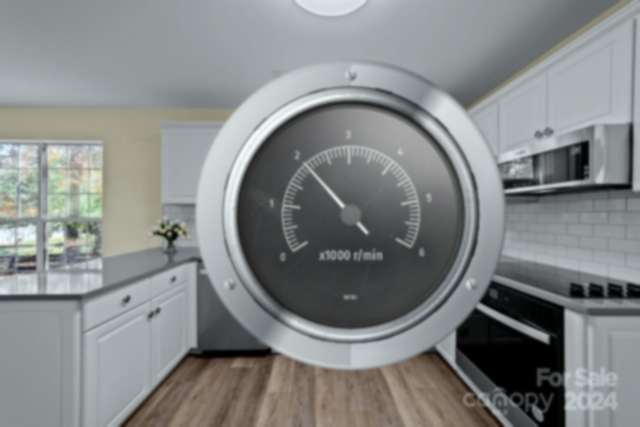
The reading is 2000
